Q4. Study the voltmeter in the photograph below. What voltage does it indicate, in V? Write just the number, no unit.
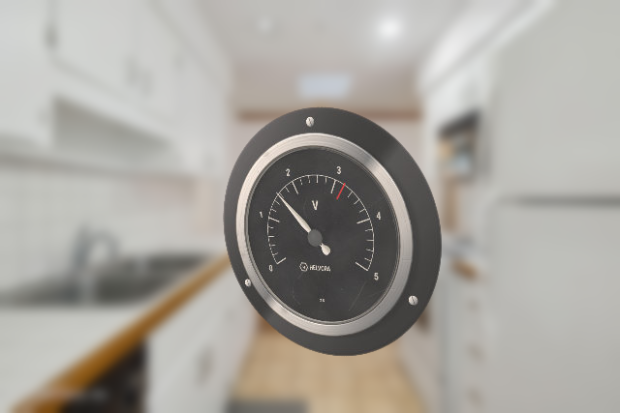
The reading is 1.6
